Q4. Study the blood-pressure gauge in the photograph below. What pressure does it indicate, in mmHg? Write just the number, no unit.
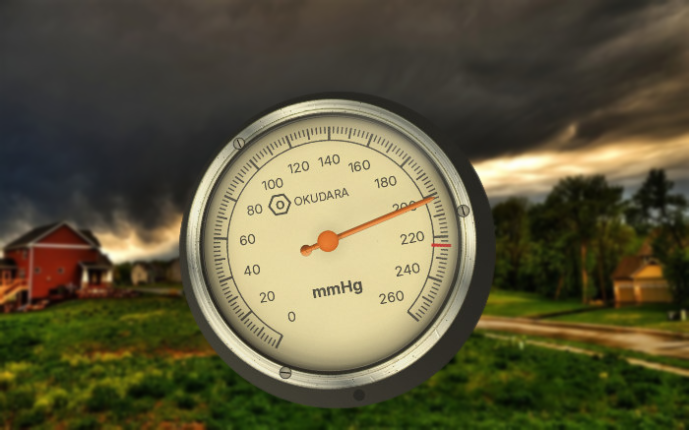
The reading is 202
